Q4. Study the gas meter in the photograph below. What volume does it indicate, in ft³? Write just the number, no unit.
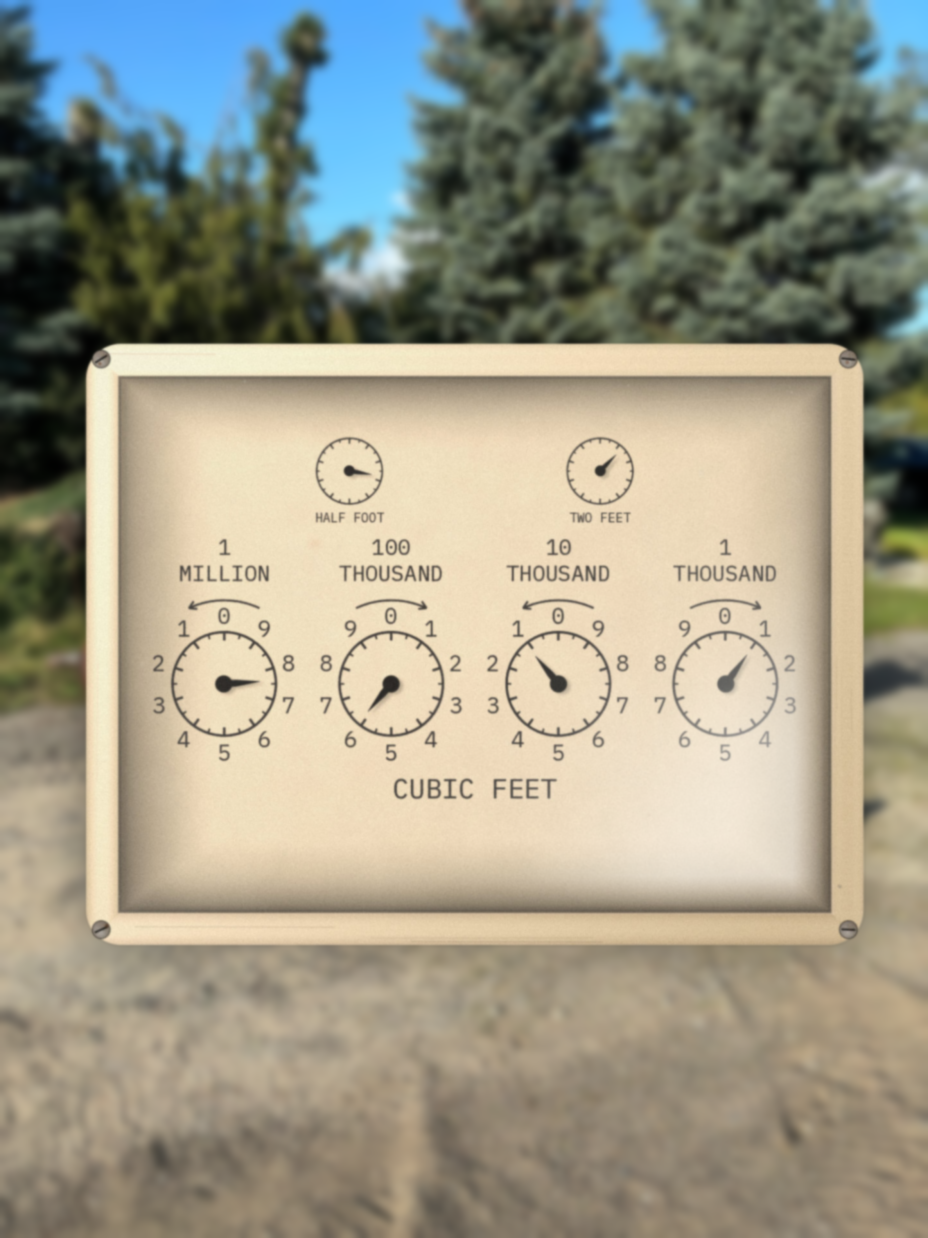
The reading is 761100
